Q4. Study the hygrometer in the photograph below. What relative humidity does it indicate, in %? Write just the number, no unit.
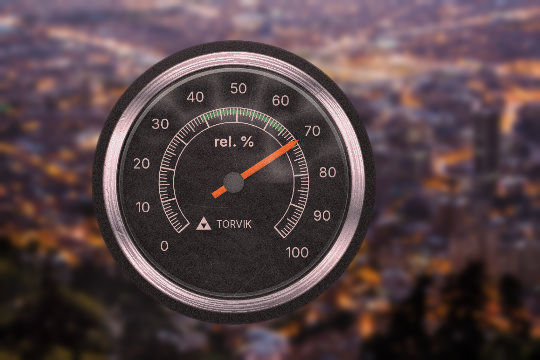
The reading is 70
